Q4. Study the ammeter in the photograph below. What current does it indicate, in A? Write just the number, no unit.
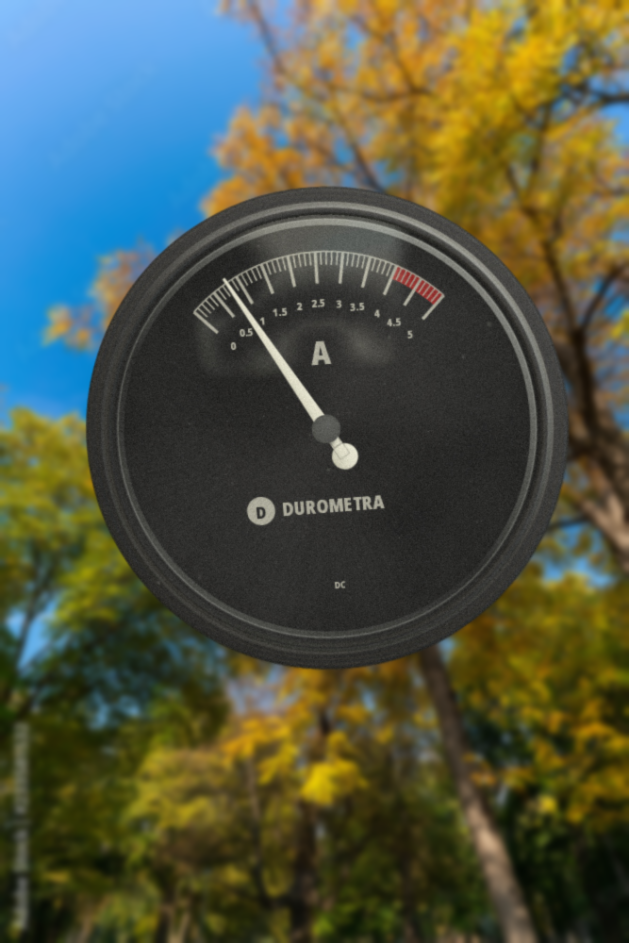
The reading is 0.8
